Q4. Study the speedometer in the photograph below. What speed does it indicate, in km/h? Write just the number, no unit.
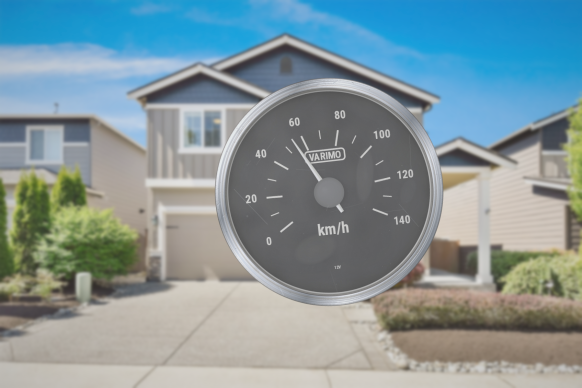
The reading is 55
